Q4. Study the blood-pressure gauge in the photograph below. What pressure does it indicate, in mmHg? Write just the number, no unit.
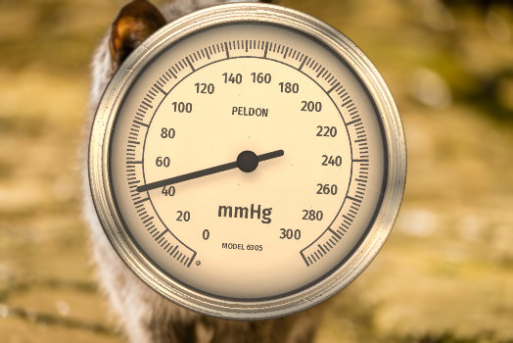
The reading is 46
